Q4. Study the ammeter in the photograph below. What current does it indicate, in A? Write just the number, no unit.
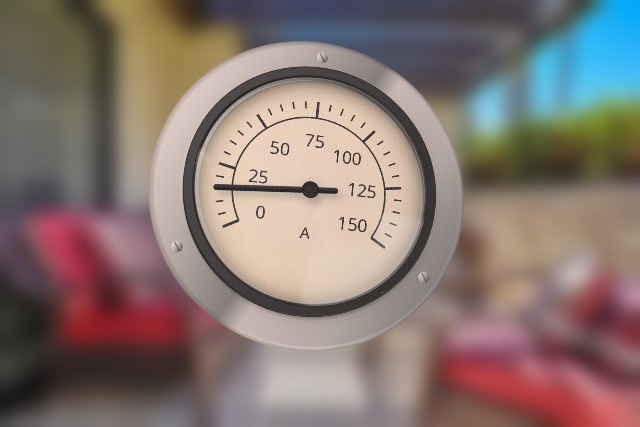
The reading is 15
